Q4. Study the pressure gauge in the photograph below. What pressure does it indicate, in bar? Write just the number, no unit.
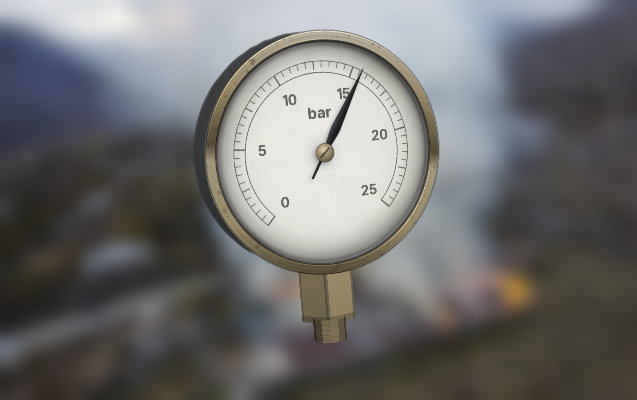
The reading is 15.5
